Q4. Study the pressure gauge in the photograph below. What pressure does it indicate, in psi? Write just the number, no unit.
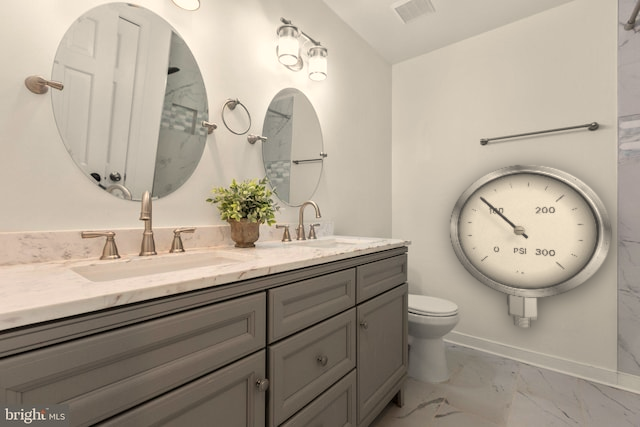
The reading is 100
